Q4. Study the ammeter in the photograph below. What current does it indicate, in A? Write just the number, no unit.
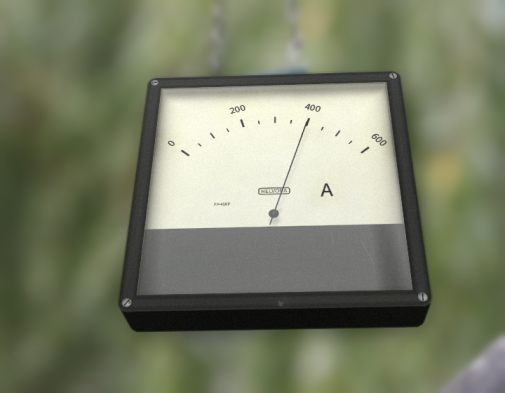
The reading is 400
